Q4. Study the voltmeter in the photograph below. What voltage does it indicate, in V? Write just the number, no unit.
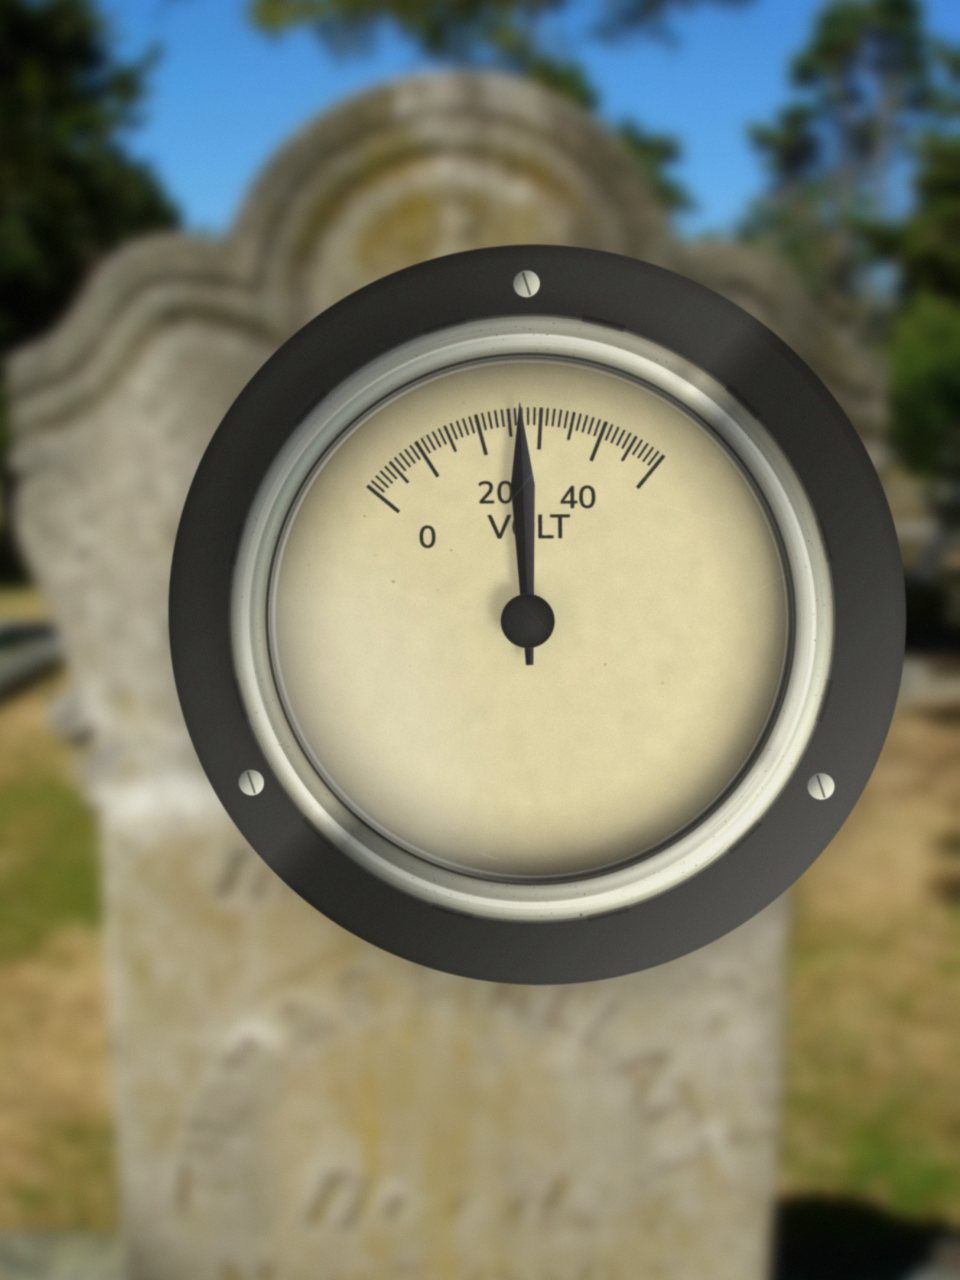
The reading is 27
